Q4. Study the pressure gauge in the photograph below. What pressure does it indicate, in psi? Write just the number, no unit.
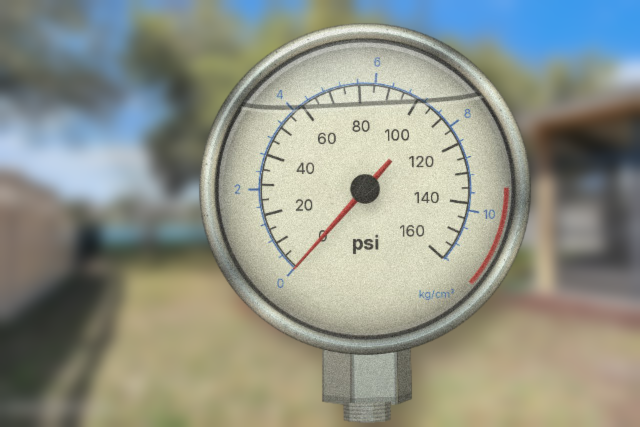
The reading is 0
